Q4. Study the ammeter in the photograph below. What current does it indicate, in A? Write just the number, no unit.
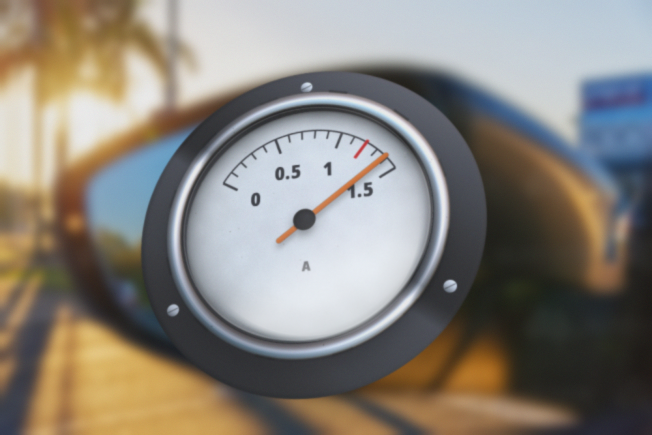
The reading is 1.4
